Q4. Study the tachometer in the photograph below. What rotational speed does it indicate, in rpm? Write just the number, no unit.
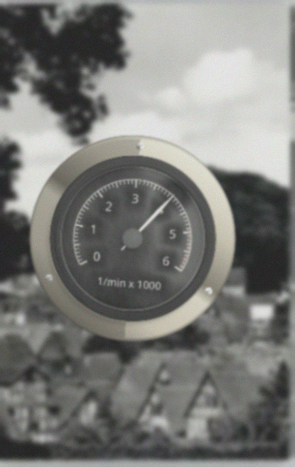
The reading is 4000
